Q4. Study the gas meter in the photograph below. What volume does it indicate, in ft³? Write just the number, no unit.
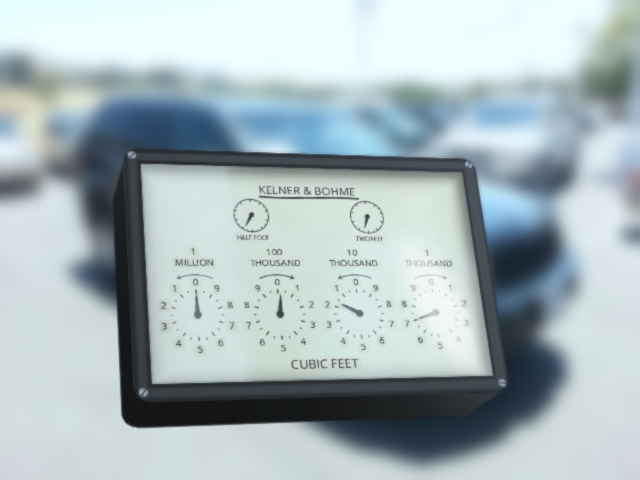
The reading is 1700
